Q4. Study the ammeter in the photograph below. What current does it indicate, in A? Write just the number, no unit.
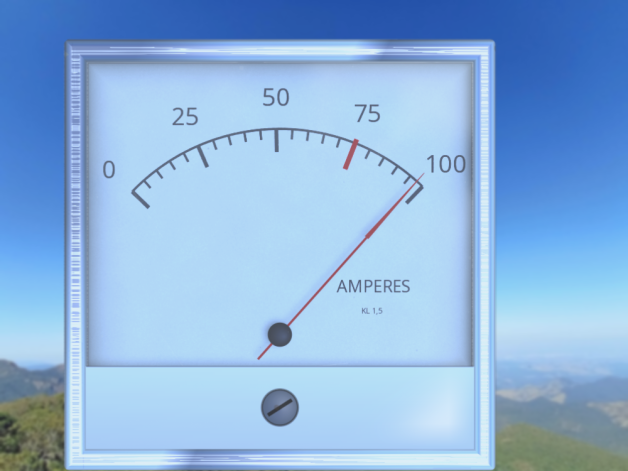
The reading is 97.5
